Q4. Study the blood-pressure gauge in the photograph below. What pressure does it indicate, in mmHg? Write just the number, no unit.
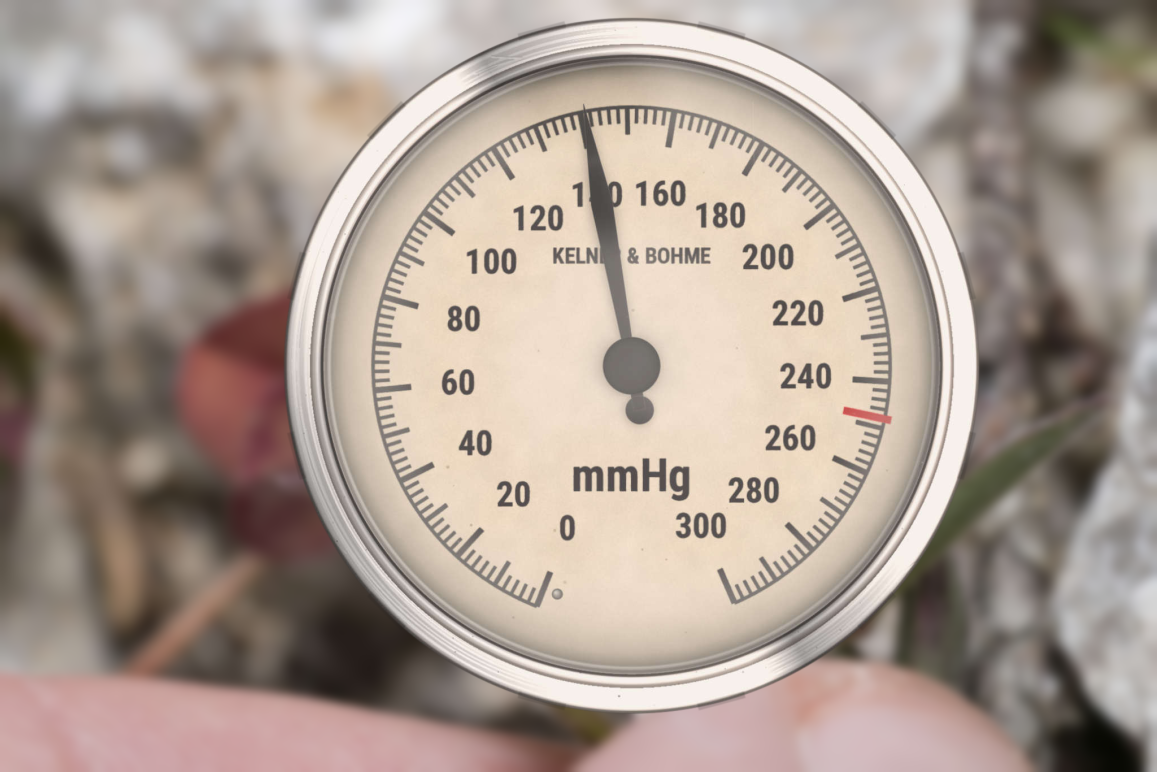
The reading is 141
